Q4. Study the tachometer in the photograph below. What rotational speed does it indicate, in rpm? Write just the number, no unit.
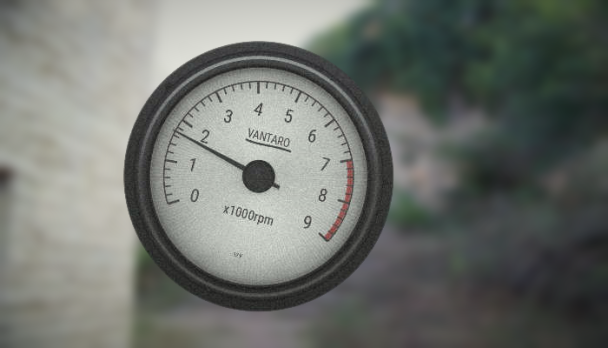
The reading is 1700
